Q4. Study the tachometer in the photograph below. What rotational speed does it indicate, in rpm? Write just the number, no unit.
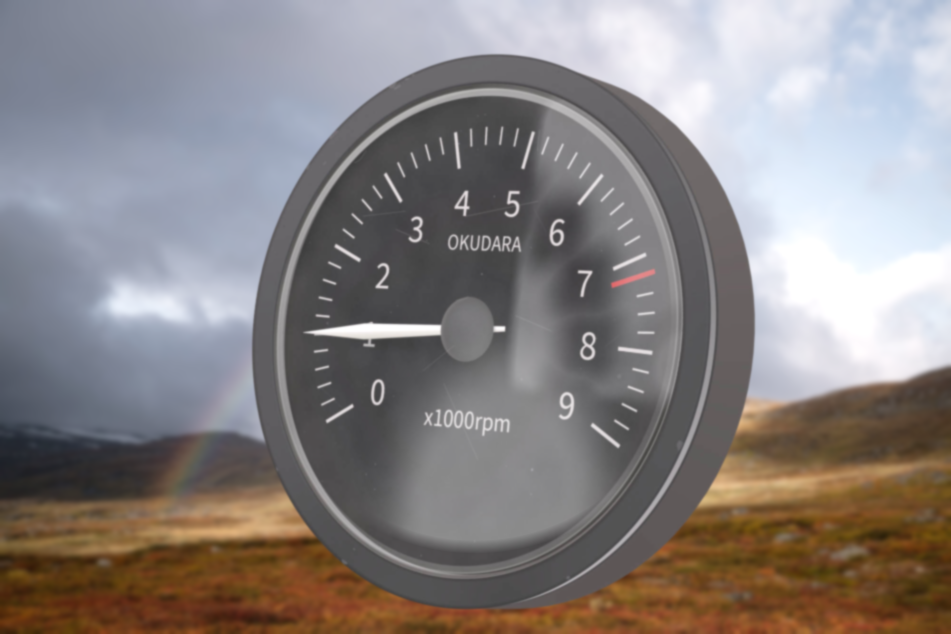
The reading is 1000
